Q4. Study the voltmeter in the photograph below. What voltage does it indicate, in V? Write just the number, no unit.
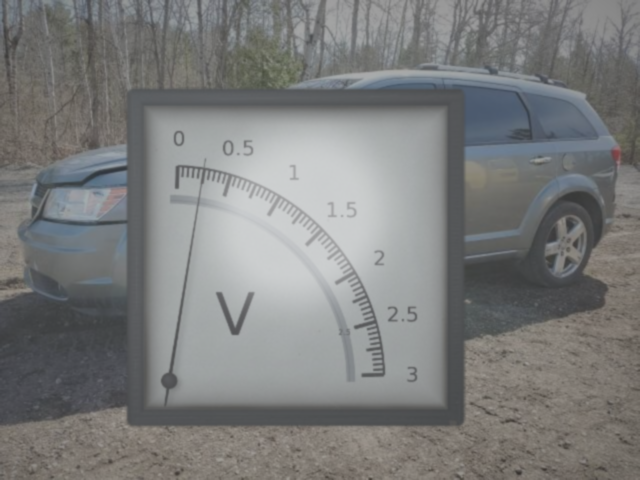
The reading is 0.25
